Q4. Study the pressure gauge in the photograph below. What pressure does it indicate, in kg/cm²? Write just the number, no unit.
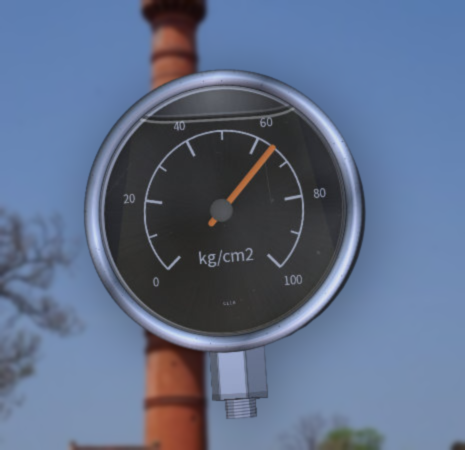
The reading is 65
